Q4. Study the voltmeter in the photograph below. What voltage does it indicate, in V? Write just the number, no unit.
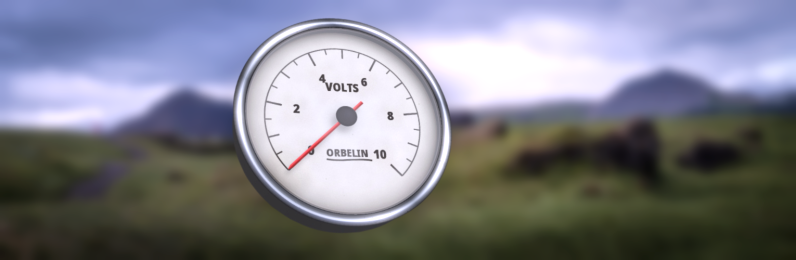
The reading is 0
